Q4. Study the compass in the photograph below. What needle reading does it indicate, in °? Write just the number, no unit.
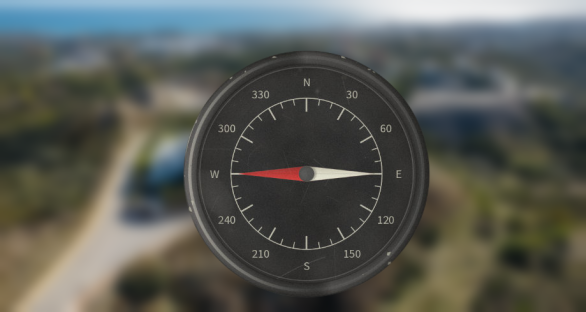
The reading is 270
